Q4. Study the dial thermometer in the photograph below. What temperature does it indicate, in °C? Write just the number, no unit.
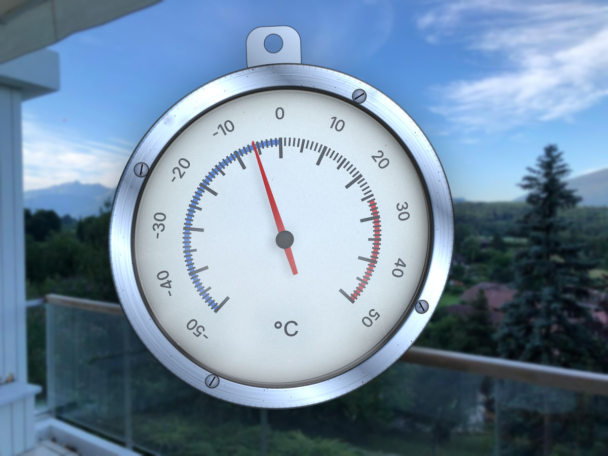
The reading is -6
